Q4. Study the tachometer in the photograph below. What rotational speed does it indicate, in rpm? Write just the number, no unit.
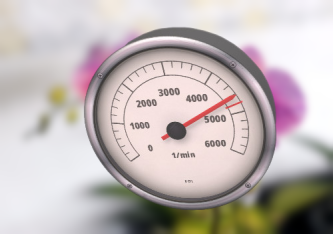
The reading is 4600
